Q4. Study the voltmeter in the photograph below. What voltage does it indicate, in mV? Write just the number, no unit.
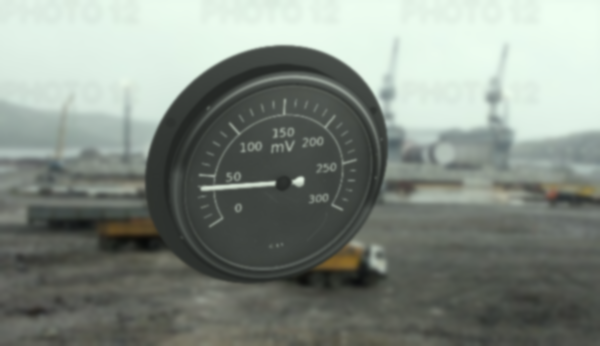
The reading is 40
